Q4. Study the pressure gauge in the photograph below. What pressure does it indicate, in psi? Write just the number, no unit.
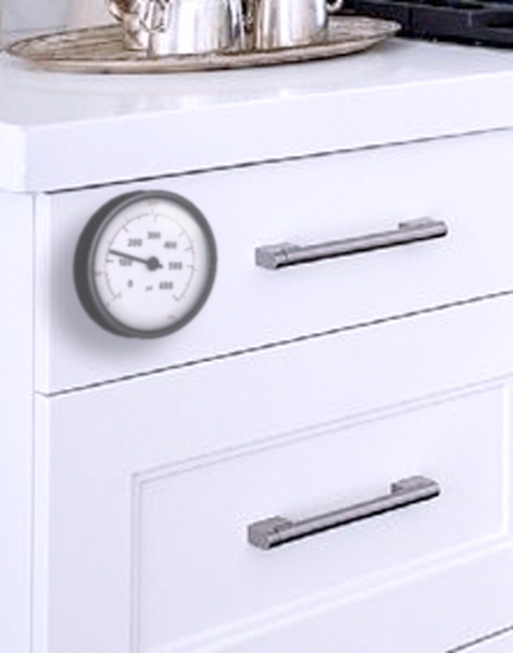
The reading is 125
